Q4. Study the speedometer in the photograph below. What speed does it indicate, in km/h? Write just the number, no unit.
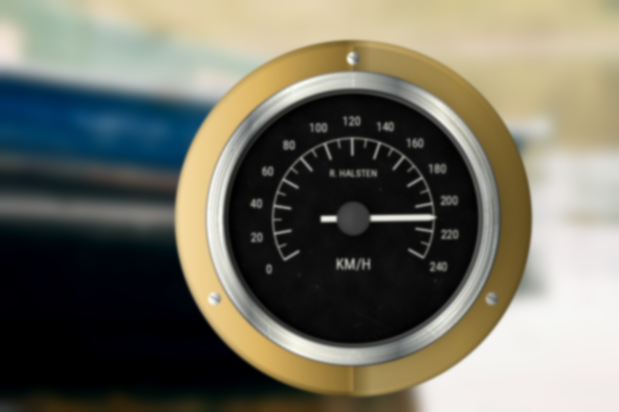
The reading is 210
